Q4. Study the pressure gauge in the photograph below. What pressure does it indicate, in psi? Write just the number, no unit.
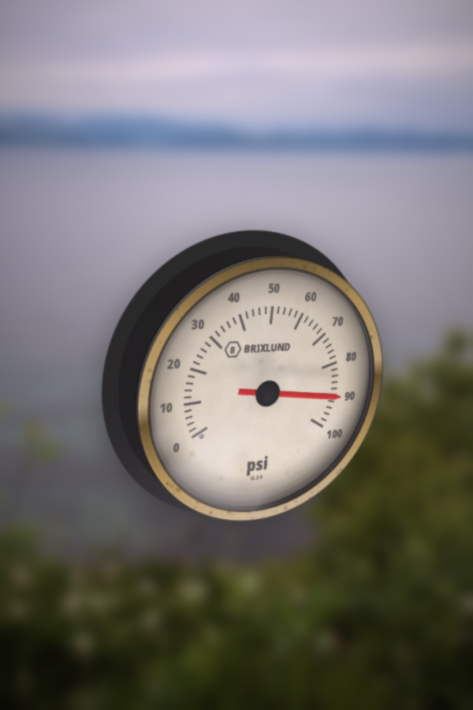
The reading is 90
